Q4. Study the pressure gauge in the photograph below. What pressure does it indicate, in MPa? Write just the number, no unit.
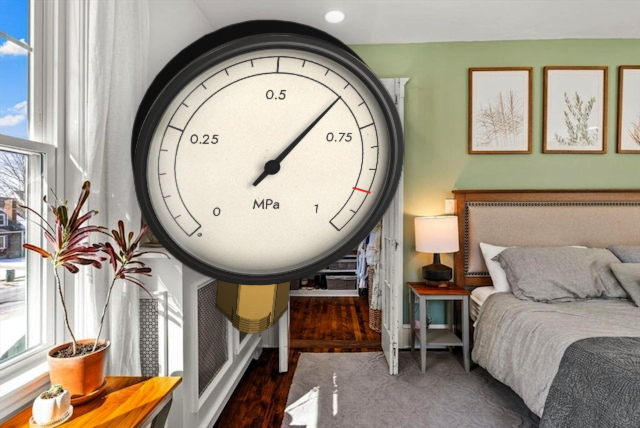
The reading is 0.65
